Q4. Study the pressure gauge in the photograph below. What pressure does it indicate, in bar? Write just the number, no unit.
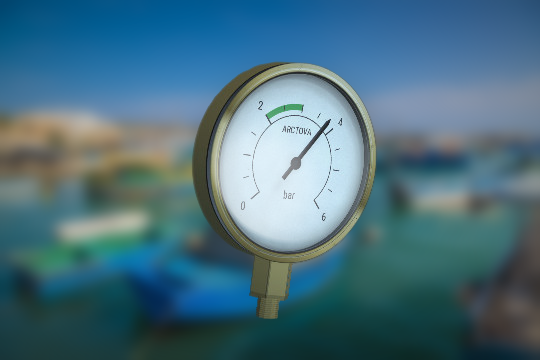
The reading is 3.75
